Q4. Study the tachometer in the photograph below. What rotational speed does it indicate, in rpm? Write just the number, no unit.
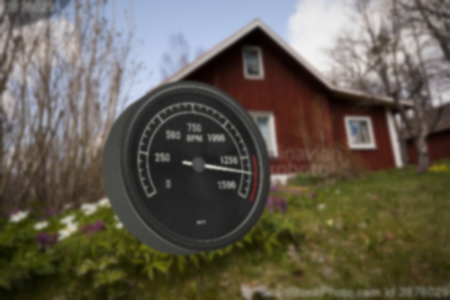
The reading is 1350
